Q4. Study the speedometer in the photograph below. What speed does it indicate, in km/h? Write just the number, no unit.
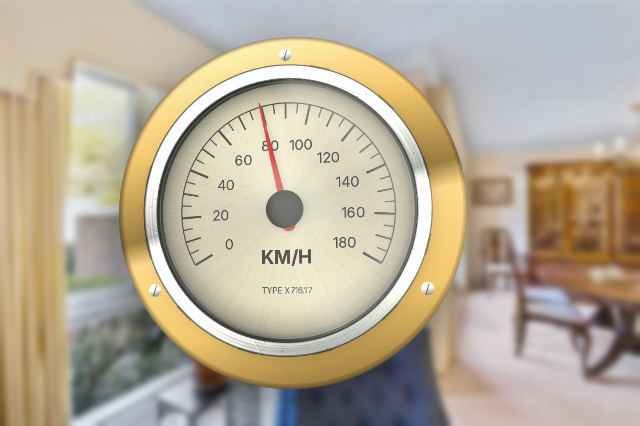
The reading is 80
